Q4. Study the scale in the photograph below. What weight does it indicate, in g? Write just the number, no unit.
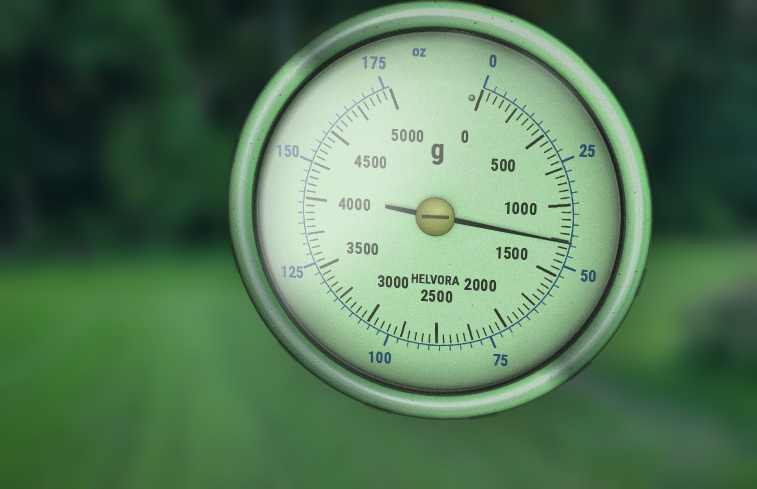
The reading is 1250
